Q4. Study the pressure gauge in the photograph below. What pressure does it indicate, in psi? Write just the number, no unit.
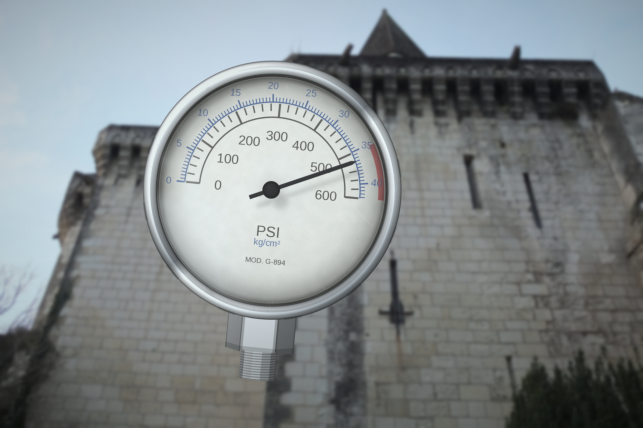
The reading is 520
